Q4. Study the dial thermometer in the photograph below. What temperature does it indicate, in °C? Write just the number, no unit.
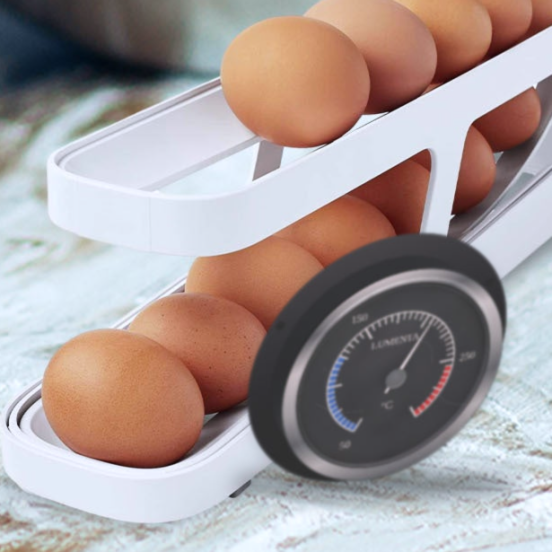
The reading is 200
